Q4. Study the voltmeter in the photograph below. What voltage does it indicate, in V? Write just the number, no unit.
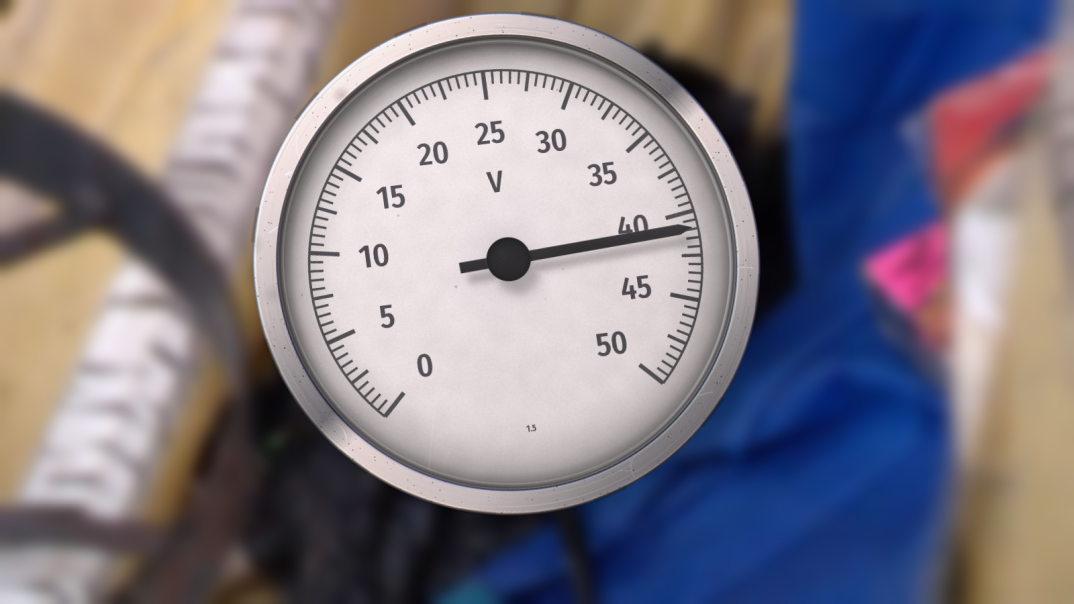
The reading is 41
